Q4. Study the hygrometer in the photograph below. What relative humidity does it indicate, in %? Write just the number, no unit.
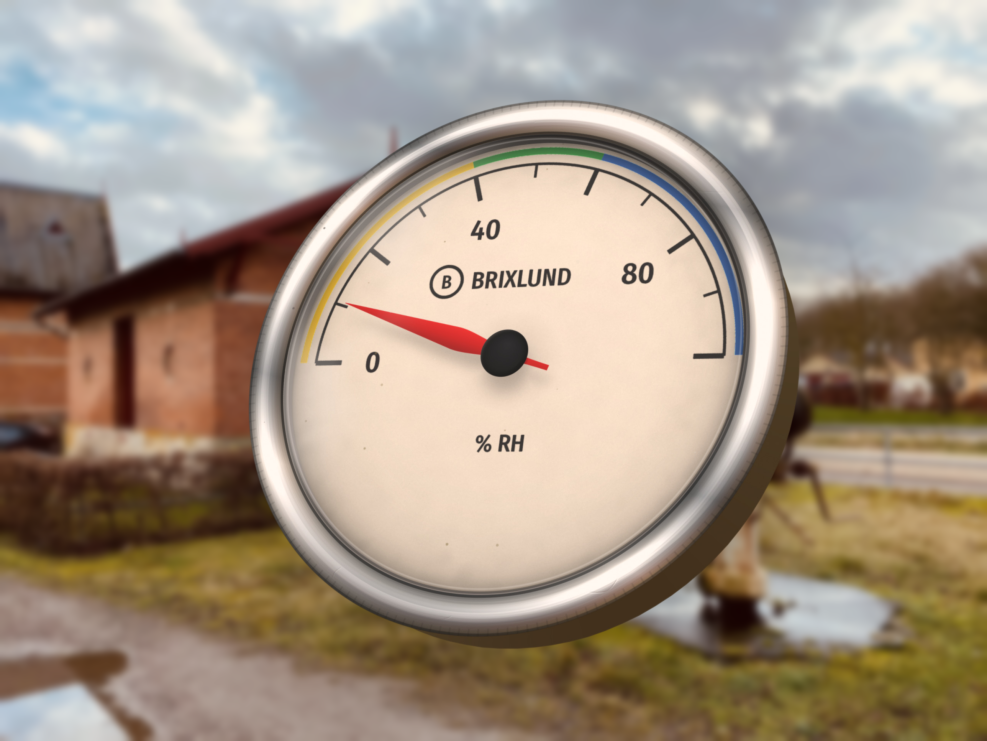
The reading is 10
